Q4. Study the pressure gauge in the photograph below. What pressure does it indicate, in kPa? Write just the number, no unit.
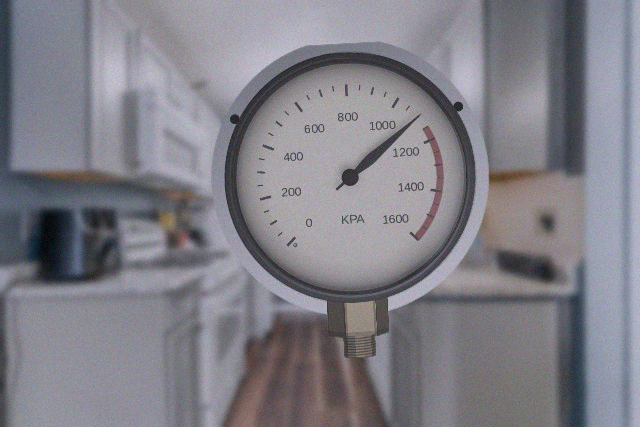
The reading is 1100
